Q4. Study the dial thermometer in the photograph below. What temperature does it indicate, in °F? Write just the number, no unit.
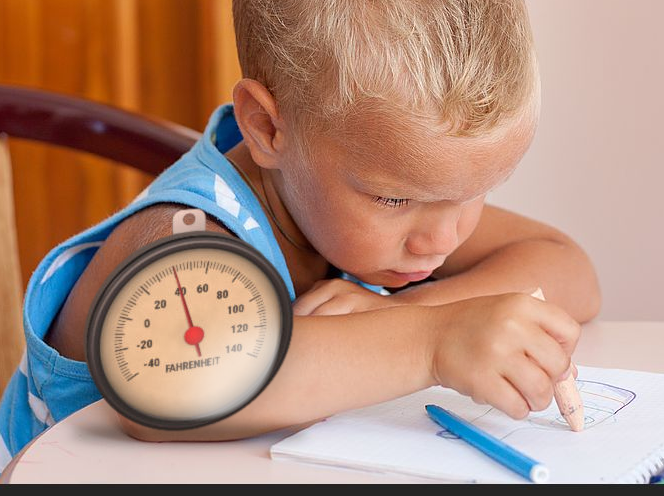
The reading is 40
